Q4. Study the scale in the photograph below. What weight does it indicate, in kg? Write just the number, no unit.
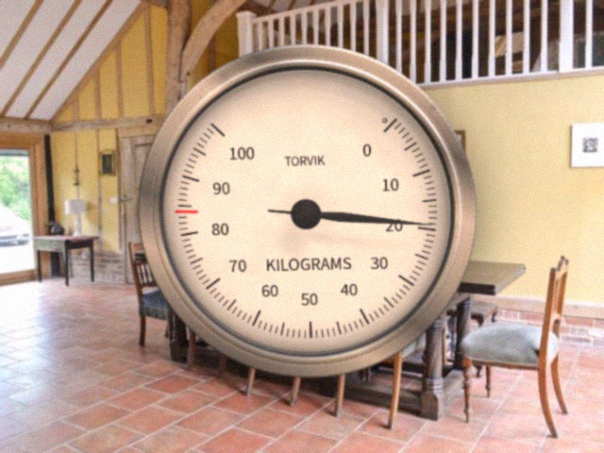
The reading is 19
